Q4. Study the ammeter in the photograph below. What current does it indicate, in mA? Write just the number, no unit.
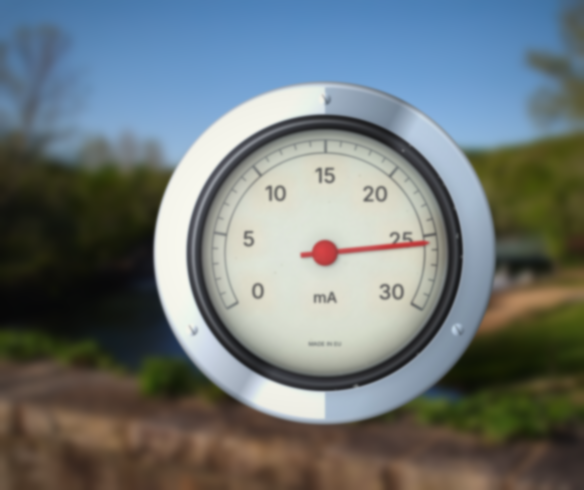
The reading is 25.5
